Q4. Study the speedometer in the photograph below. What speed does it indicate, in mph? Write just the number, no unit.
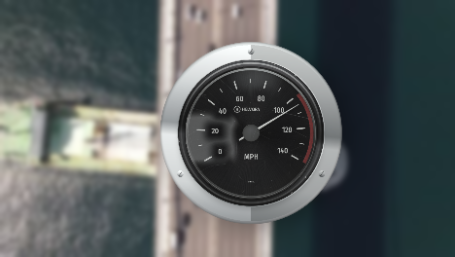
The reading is 105
